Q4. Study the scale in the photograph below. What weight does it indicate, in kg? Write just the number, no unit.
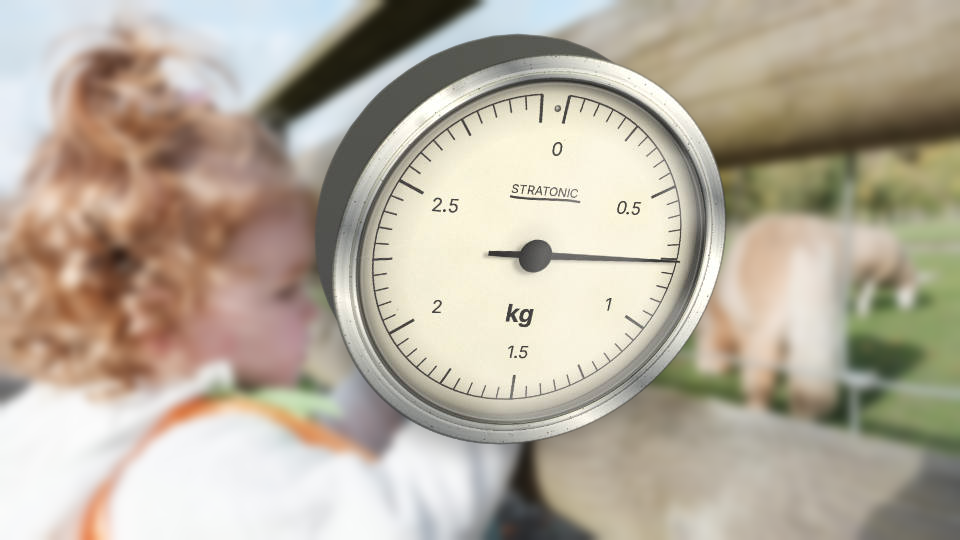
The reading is 0.75
